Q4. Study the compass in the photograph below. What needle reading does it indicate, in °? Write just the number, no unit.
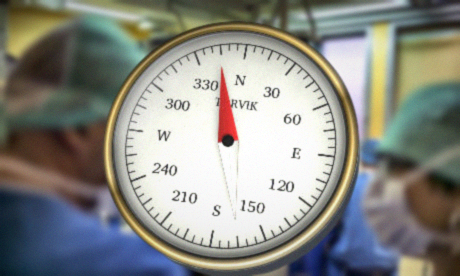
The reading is 345
